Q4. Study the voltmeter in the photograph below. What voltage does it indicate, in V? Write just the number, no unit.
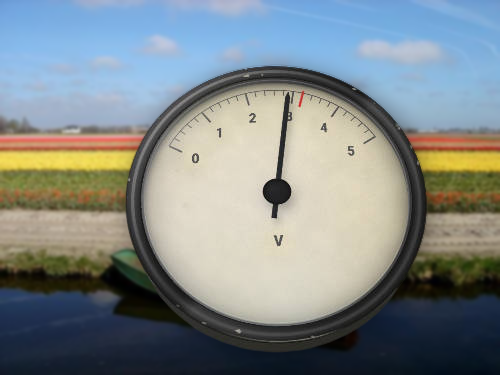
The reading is 2.9
